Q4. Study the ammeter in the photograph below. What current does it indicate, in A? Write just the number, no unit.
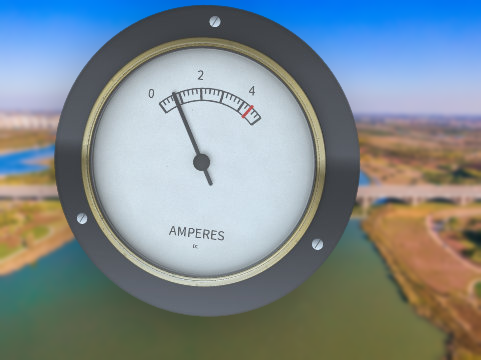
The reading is 0.8
